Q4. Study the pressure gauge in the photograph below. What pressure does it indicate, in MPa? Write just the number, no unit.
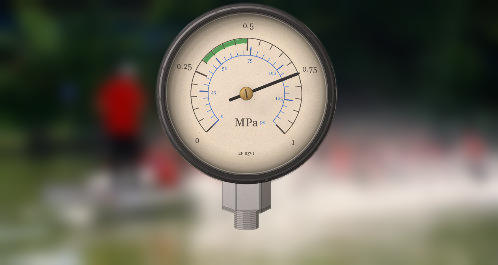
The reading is 0.75
